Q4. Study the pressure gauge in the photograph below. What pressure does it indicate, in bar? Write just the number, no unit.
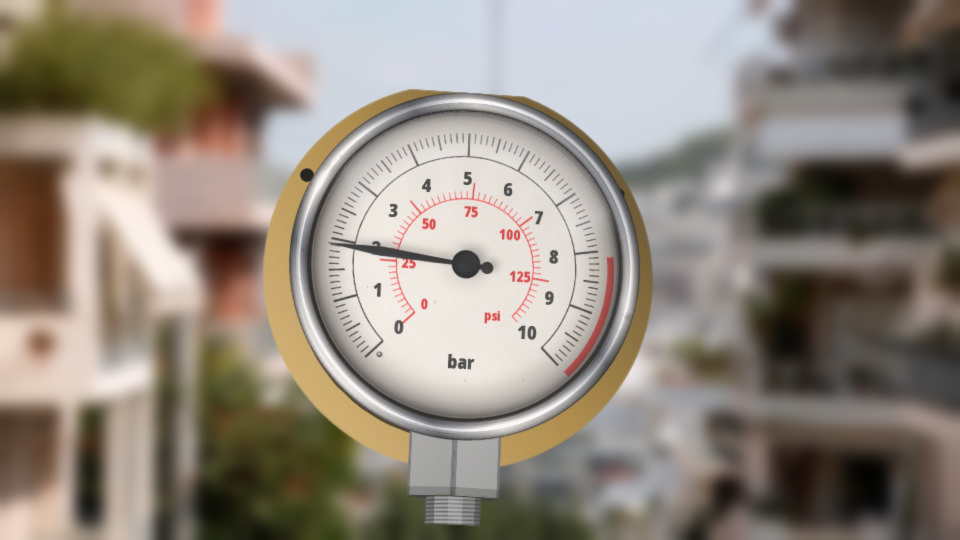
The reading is 1.9
